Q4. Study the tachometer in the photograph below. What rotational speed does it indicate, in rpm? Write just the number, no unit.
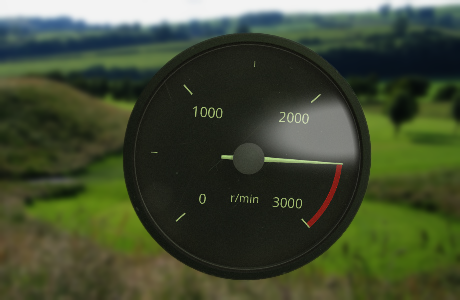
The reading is 2500
